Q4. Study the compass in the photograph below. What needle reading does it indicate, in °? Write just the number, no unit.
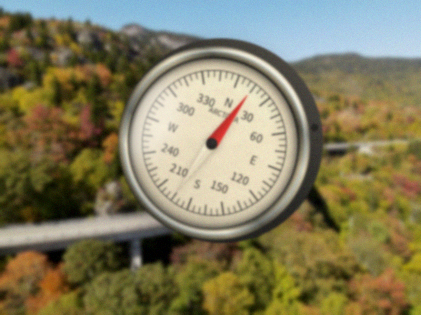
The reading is 15
